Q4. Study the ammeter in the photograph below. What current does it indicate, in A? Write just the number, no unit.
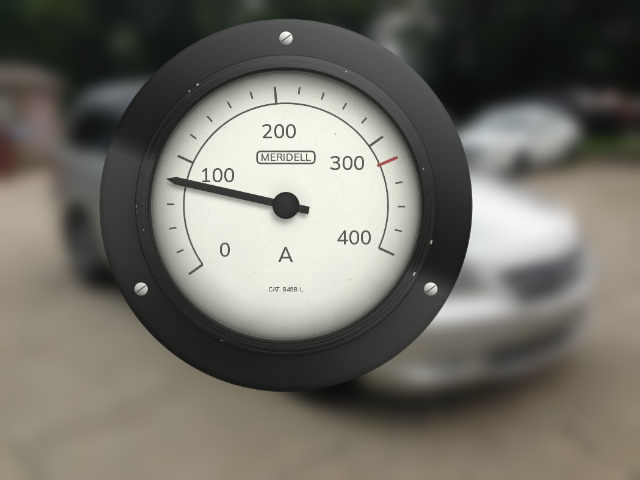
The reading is 80
